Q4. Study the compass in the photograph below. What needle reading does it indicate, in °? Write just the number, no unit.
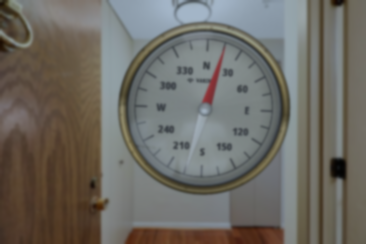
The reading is 15
